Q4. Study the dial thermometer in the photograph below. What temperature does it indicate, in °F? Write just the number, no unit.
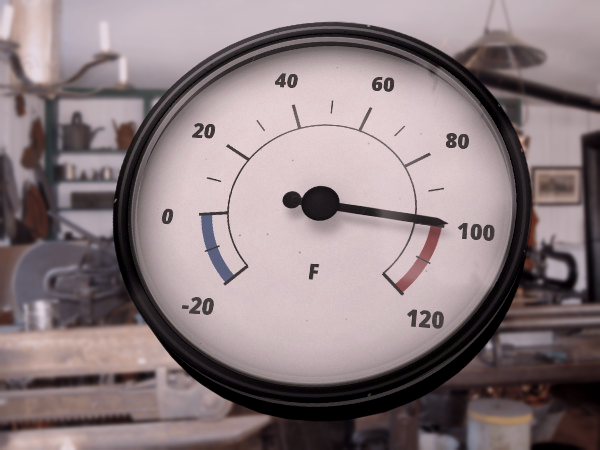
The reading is 100
